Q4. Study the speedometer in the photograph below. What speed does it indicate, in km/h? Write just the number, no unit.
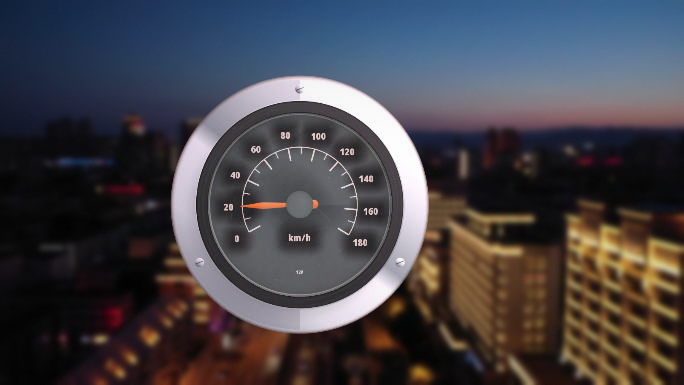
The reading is 20
